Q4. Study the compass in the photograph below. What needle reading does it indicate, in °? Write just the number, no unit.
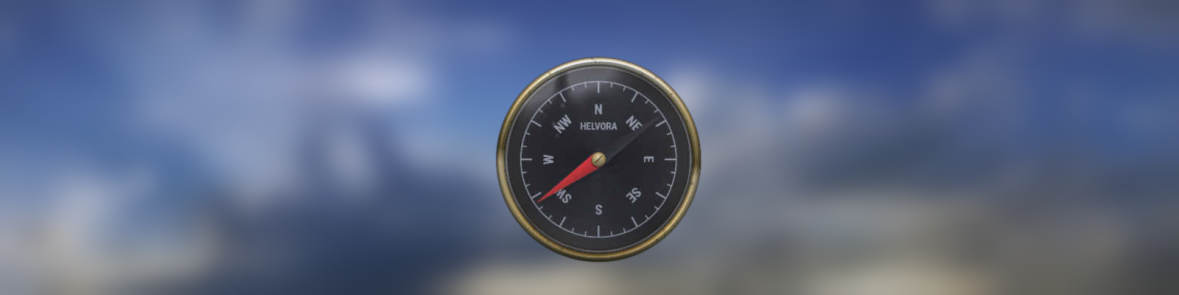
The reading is 235
